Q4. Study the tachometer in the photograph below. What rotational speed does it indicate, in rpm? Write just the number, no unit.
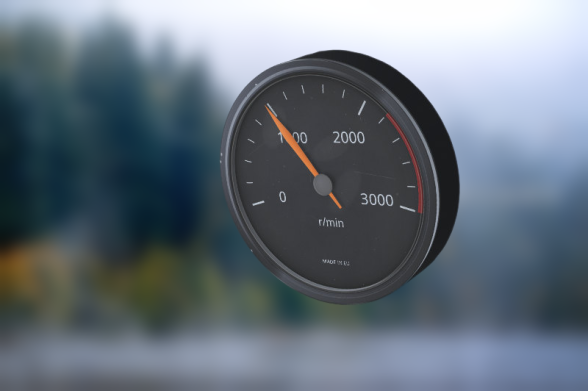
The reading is 1000
